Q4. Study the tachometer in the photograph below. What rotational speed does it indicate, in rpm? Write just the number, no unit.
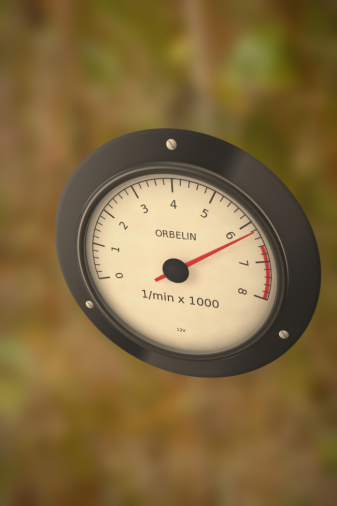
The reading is 6200
